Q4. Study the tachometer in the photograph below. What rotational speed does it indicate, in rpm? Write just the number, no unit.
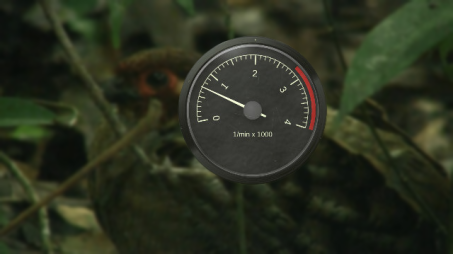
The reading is 700
